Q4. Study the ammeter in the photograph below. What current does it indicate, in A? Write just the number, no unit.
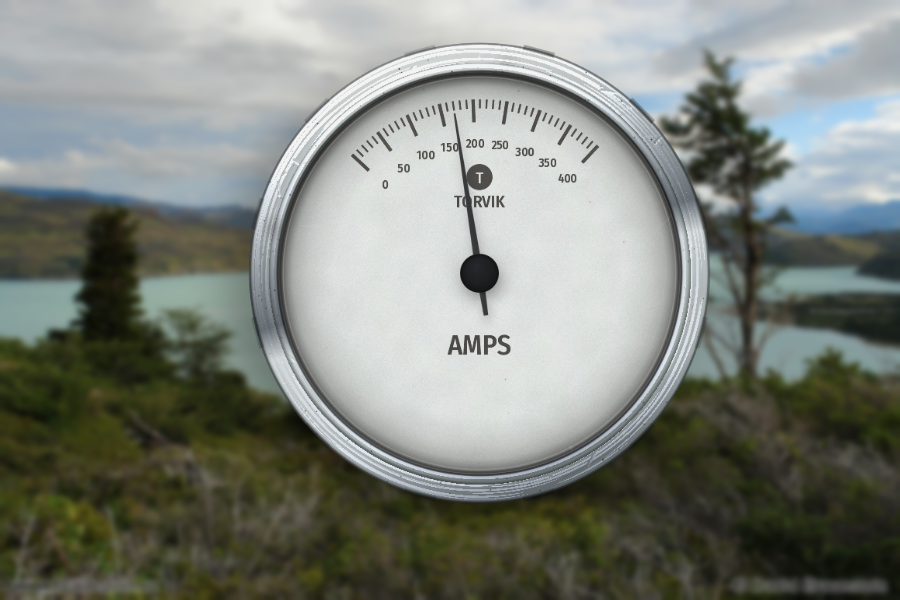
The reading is 170
